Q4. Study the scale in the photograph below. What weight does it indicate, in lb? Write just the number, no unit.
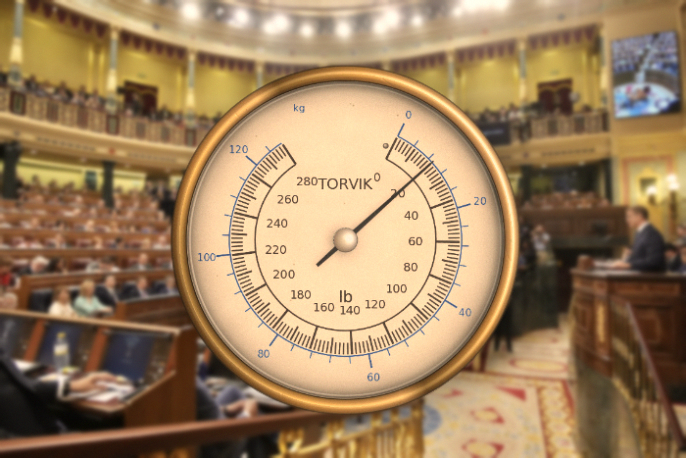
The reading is 20
